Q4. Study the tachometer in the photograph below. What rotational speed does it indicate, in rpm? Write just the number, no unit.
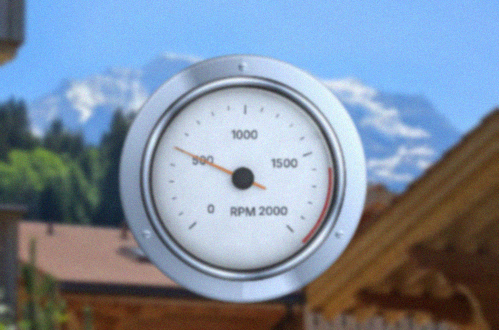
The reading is 500
